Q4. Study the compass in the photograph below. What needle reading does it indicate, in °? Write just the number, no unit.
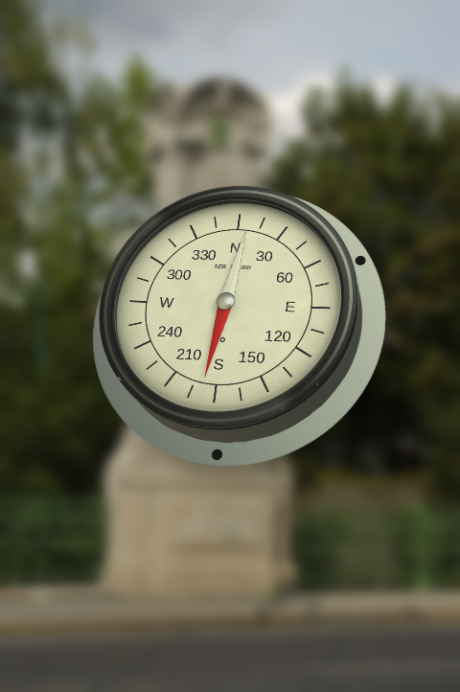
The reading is 187.5
